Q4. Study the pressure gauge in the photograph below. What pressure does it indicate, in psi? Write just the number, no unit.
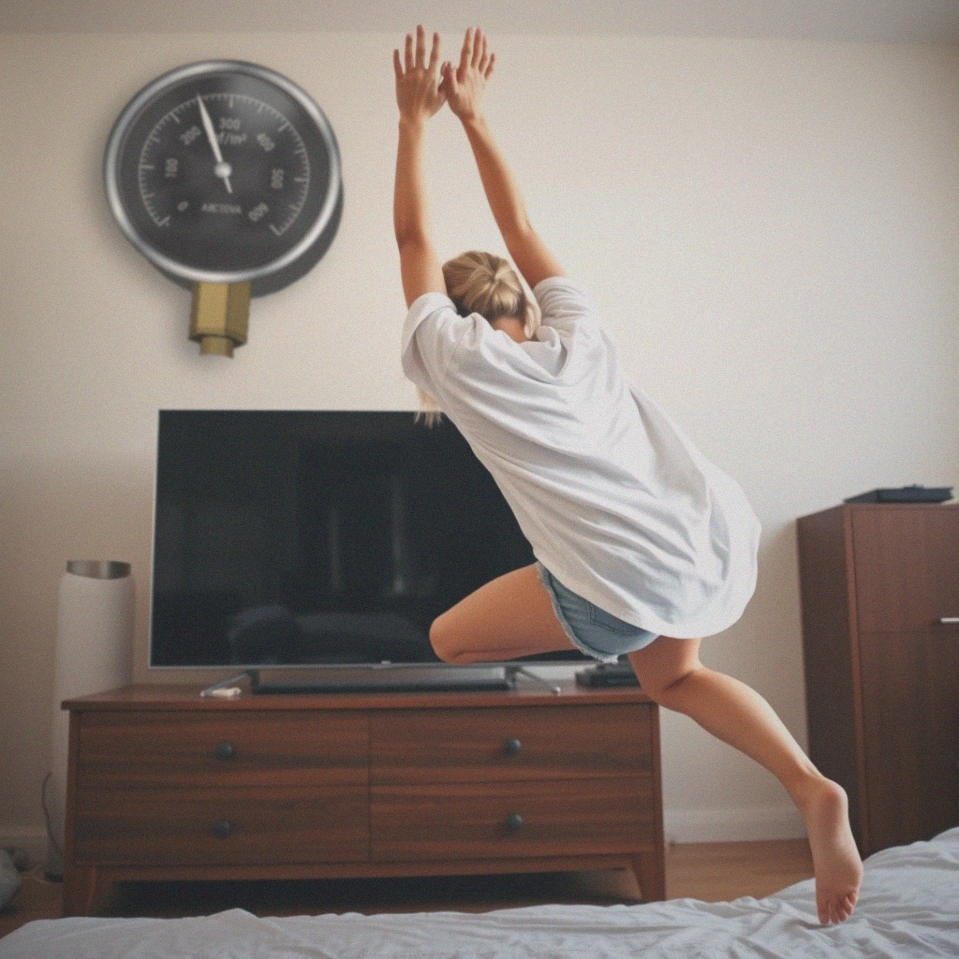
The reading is 250
